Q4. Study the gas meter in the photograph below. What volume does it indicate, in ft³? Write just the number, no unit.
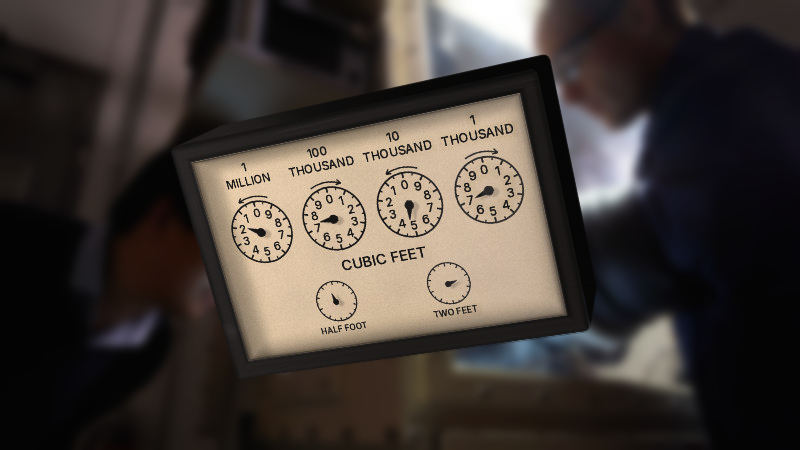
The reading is 174700
